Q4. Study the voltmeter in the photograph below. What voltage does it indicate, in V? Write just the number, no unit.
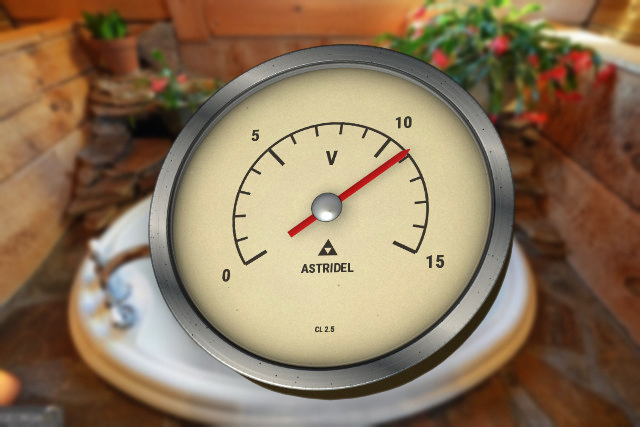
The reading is 11
